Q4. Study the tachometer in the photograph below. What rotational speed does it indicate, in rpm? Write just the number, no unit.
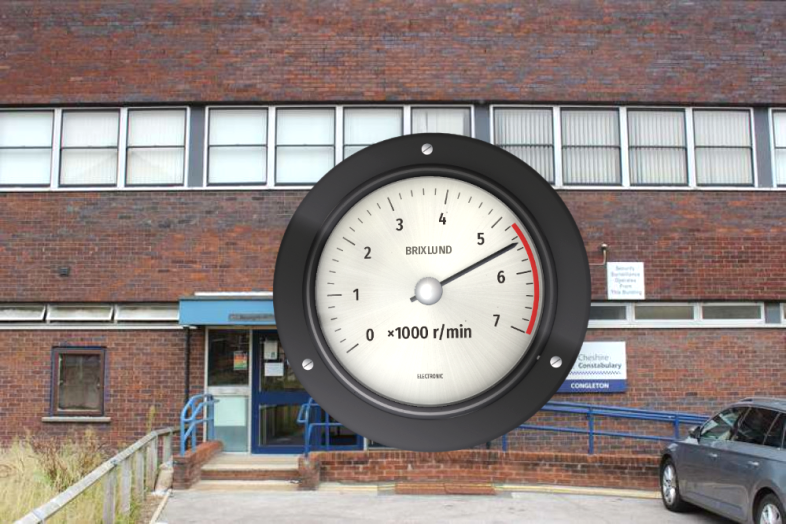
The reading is 5500
